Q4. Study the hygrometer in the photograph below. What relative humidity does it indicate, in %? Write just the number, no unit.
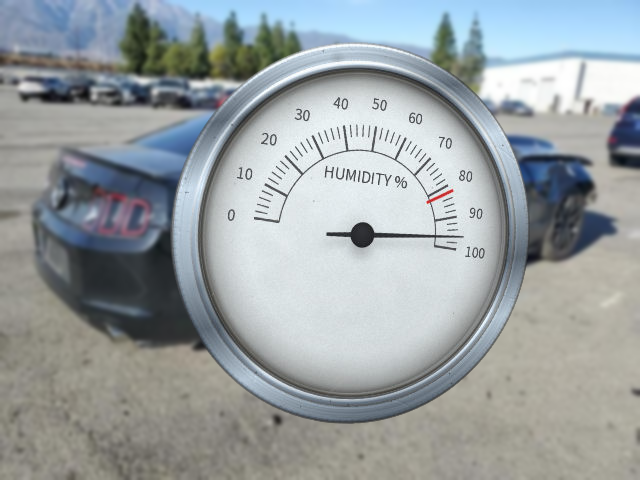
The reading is 96
